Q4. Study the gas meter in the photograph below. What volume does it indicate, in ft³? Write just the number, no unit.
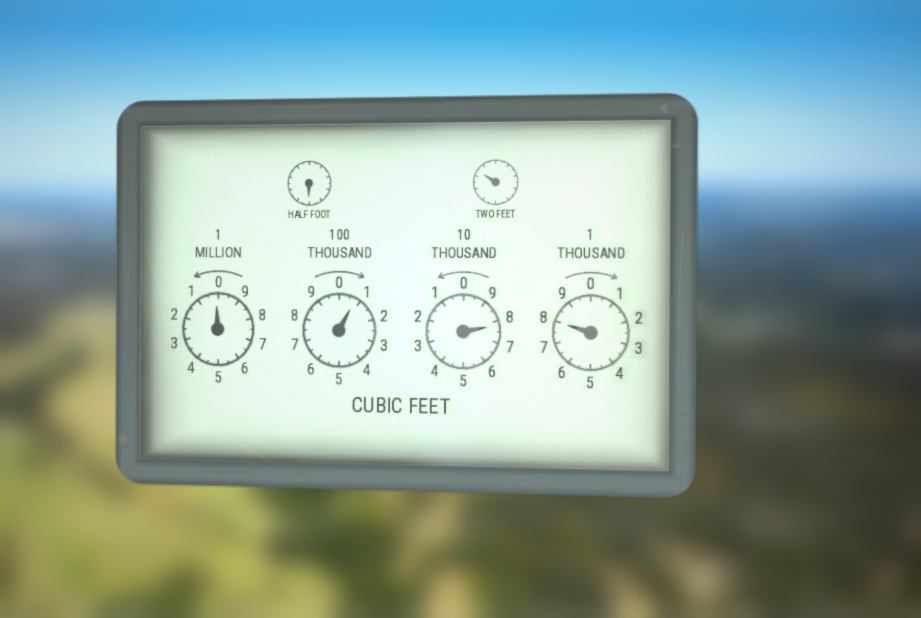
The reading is 7800
